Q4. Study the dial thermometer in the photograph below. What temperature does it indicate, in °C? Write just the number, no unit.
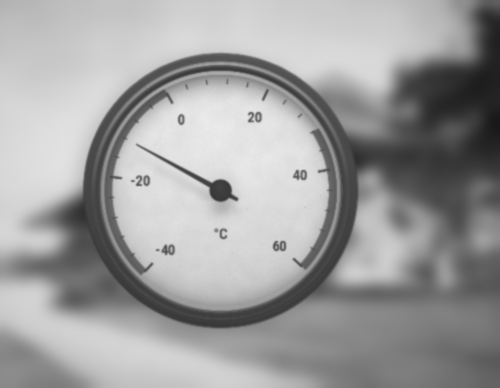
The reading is -12
